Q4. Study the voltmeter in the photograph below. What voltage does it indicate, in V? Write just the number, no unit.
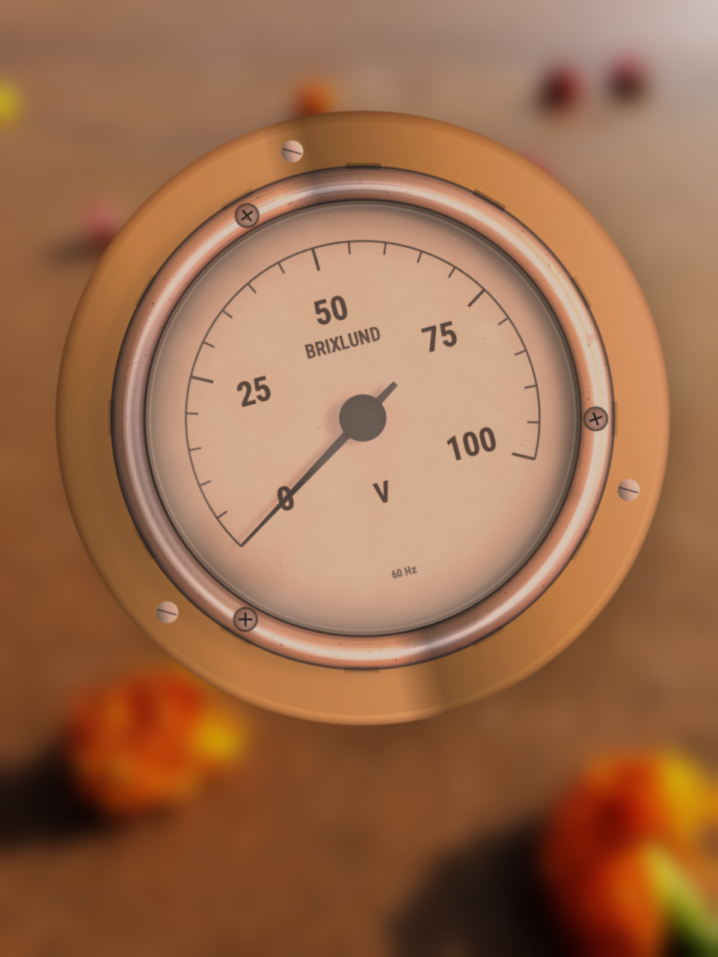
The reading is 0
